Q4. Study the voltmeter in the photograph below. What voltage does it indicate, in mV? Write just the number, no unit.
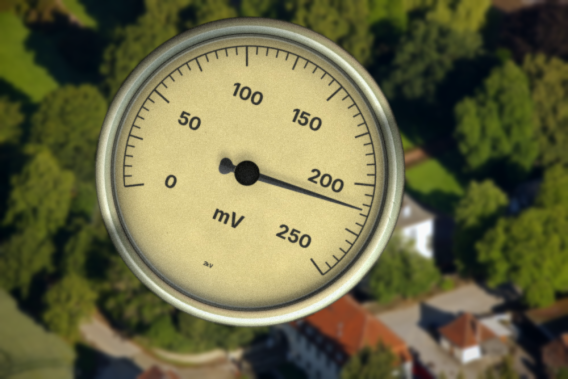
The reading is 212.5
